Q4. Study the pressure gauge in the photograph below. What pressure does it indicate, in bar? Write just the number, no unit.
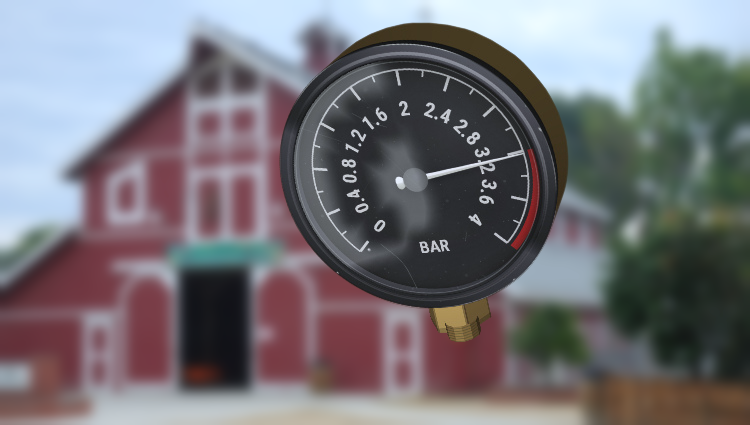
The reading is 3.2
